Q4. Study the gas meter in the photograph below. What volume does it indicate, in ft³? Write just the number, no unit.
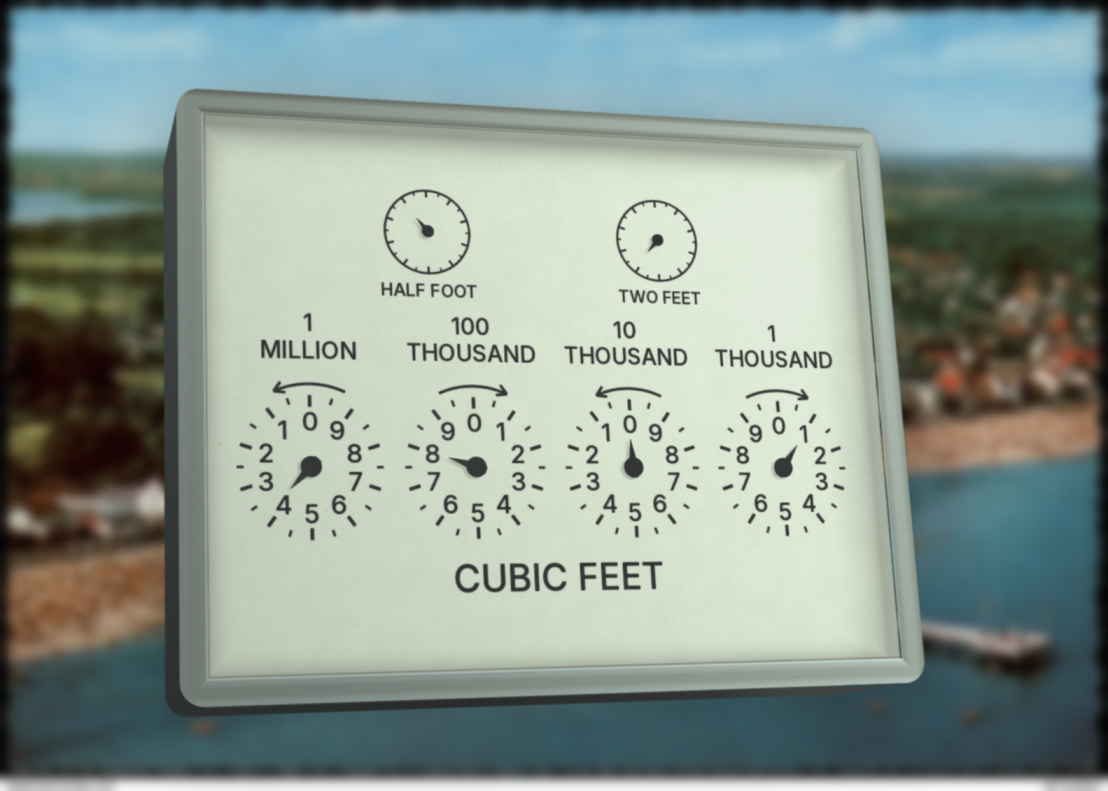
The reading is 380100
